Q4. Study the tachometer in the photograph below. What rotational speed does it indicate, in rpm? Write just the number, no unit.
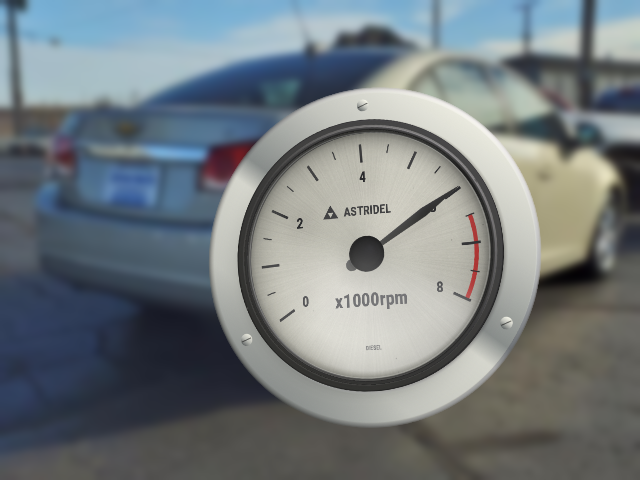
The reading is 6000
